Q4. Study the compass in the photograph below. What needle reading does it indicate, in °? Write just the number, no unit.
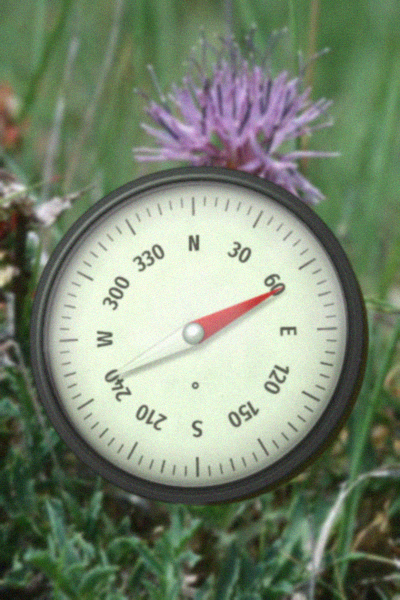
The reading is 65
